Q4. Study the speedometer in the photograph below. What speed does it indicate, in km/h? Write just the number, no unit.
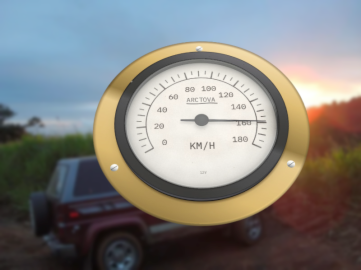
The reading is 160
